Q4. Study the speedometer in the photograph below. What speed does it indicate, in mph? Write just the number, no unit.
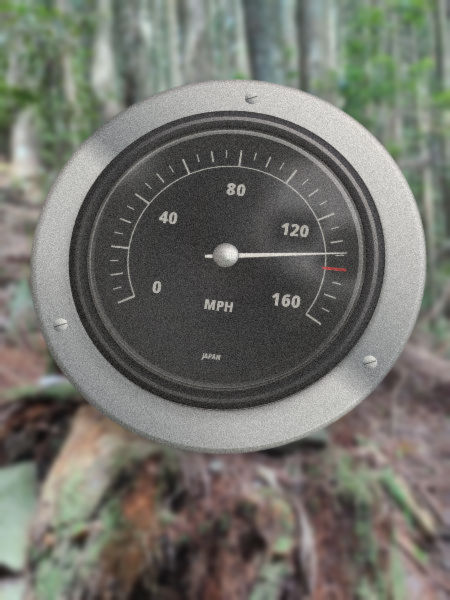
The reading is 135
